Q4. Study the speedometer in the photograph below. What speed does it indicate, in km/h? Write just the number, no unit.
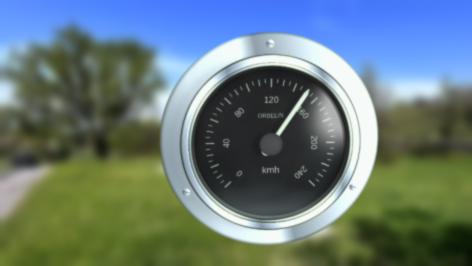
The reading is 150
